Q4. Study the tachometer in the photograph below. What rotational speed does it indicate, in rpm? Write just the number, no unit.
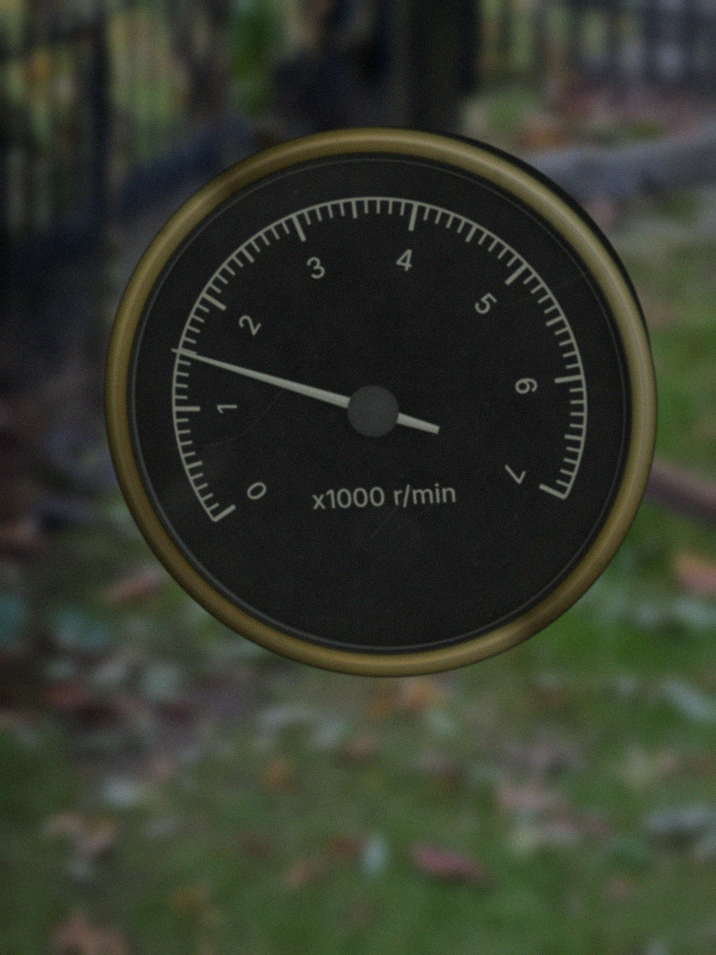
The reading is 1500
